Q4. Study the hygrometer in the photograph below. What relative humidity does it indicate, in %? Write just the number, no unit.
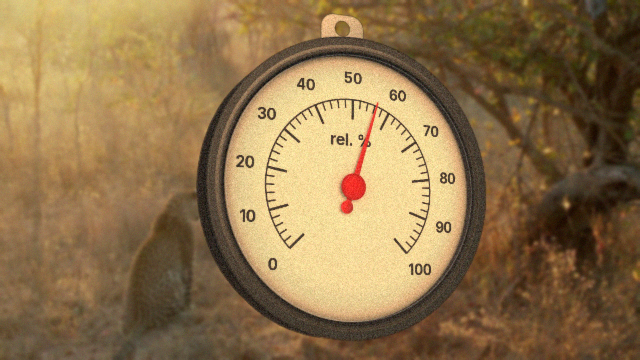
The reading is 56
